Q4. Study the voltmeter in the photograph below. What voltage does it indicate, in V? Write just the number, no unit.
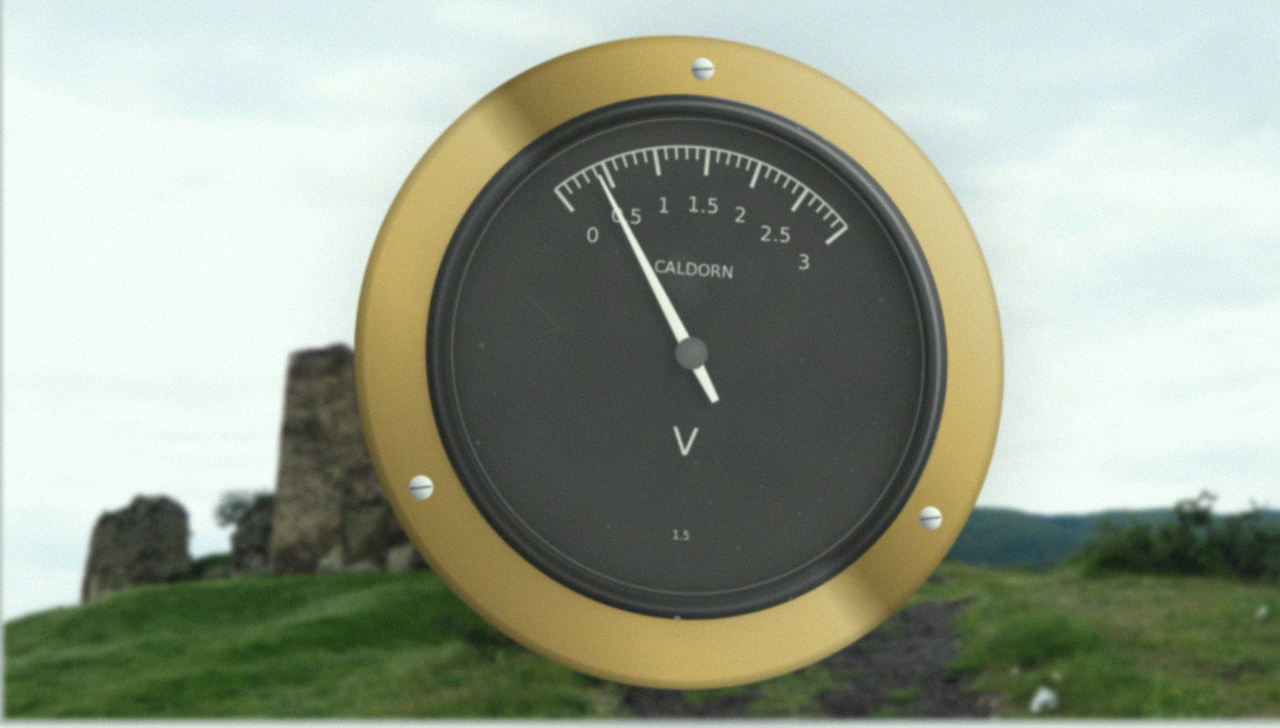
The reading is 0.4
